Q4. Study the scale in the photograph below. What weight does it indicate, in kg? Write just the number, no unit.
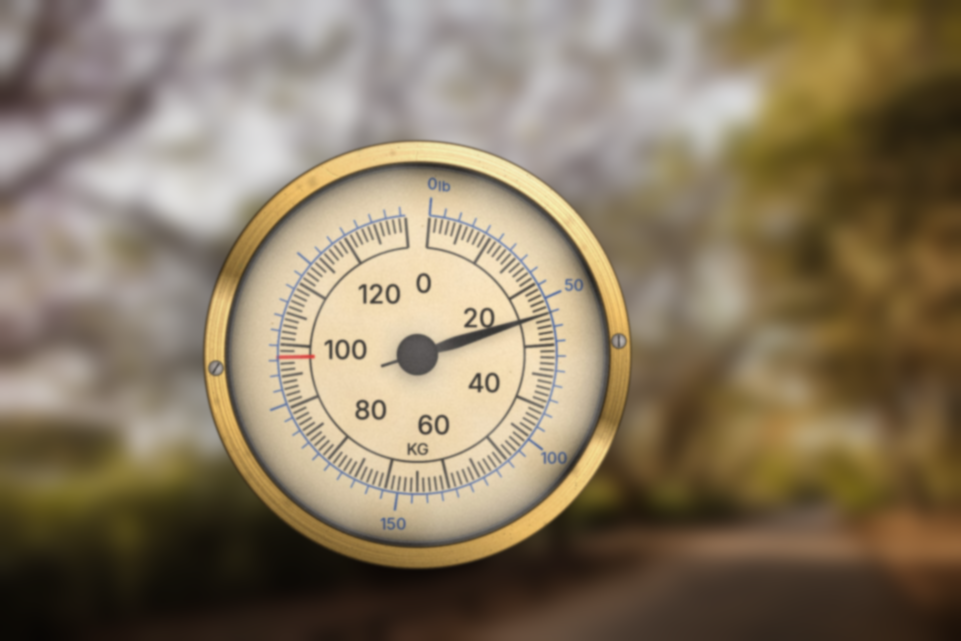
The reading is 25
